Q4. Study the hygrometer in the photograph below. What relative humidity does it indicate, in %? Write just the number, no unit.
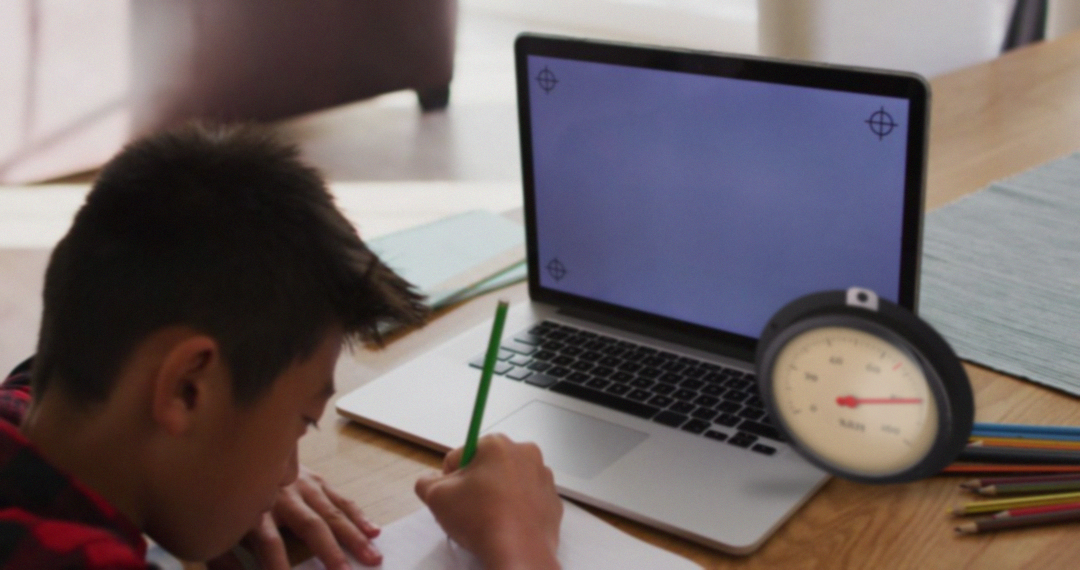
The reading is 80
